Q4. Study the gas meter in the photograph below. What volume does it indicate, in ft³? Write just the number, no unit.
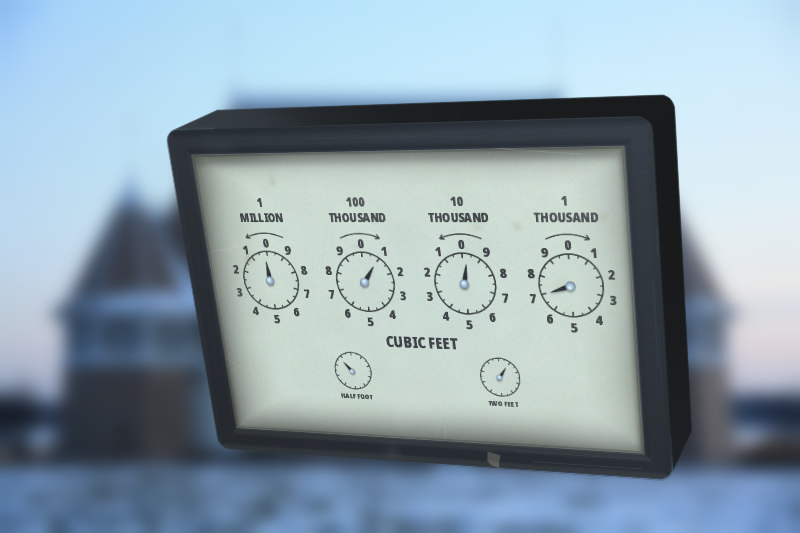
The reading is 9700
